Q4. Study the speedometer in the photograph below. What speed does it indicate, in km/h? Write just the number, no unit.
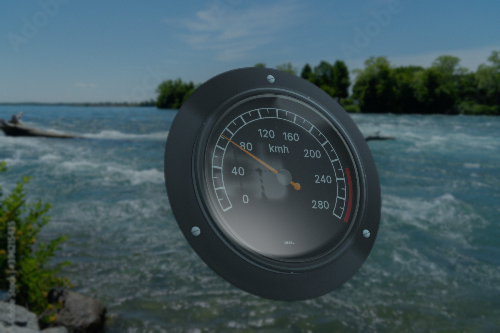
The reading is 70
